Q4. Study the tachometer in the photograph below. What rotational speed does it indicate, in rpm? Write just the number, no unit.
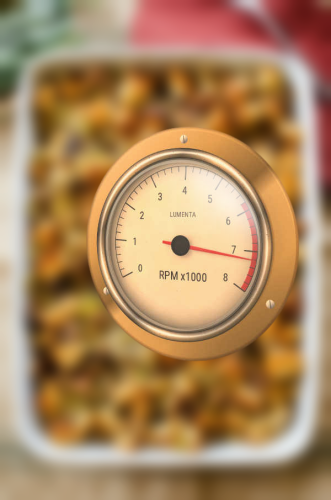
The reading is 7200
